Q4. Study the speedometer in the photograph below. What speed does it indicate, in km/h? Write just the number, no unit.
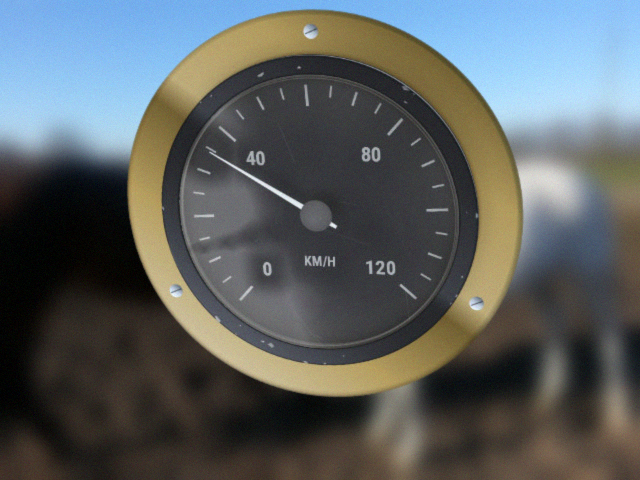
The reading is 35
